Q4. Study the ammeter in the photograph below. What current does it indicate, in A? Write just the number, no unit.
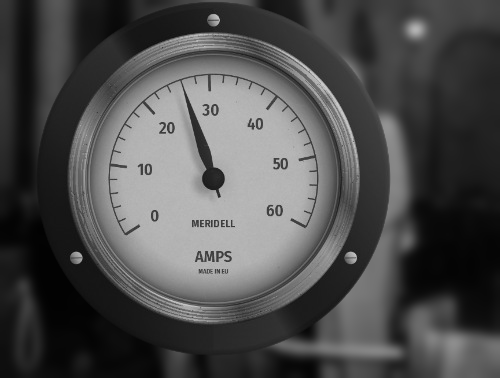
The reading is 26
